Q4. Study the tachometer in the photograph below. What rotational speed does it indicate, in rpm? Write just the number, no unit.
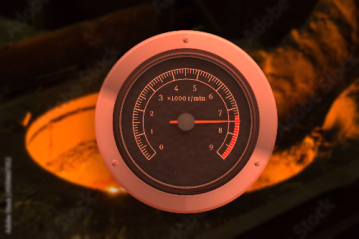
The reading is 7500
